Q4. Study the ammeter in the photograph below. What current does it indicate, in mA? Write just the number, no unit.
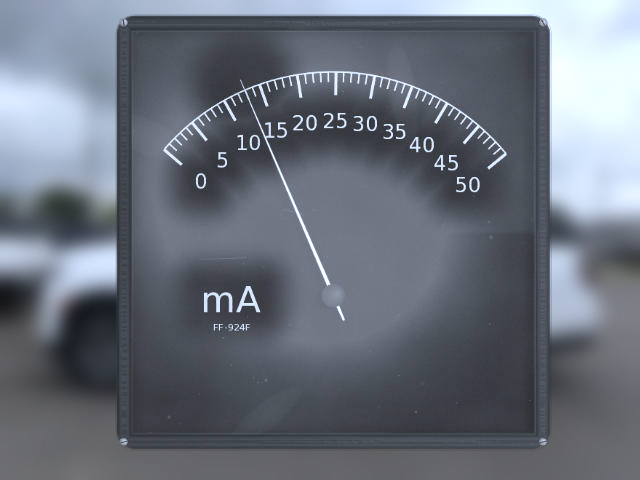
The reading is 13
